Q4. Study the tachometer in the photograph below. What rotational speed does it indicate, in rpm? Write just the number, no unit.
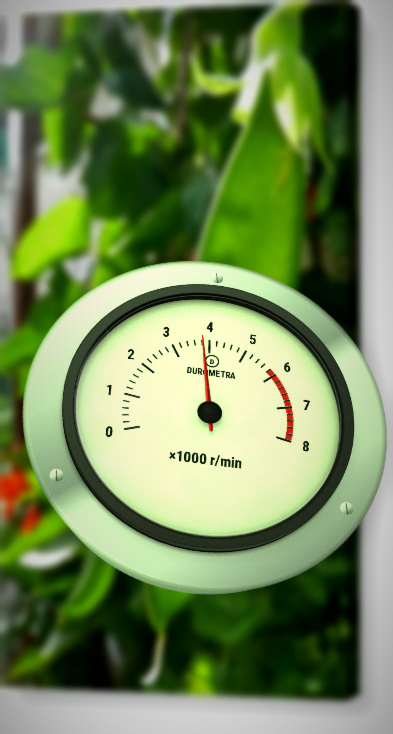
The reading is 3800
